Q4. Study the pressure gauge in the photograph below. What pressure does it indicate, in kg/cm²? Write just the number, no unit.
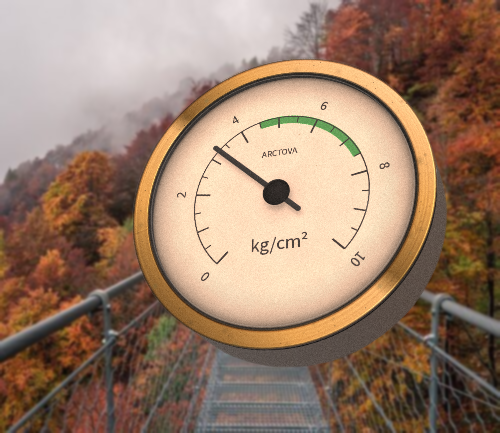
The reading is 3.25
